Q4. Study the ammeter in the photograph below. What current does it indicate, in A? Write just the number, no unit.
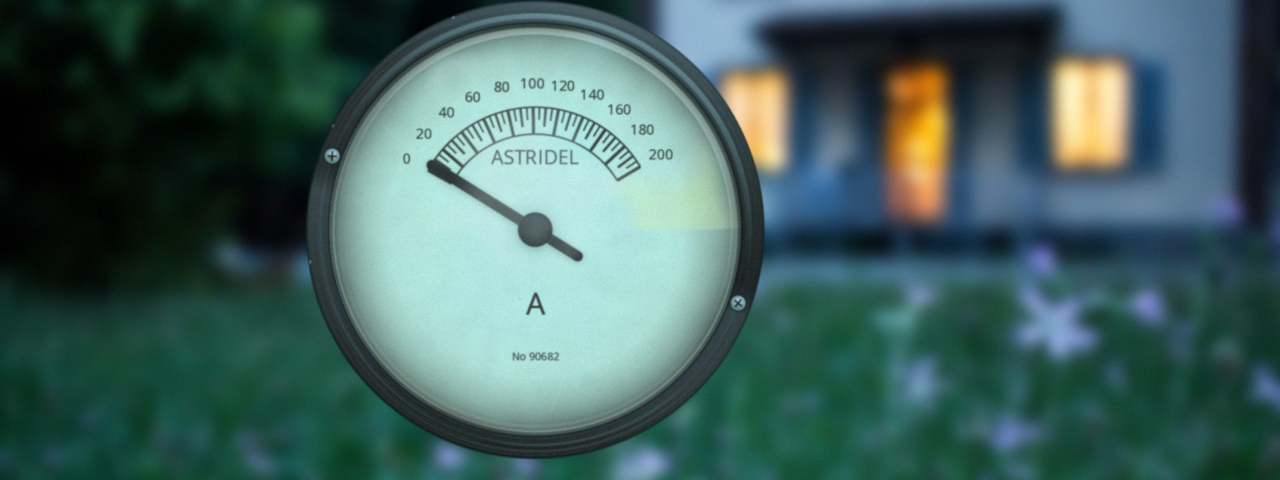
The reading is 5
